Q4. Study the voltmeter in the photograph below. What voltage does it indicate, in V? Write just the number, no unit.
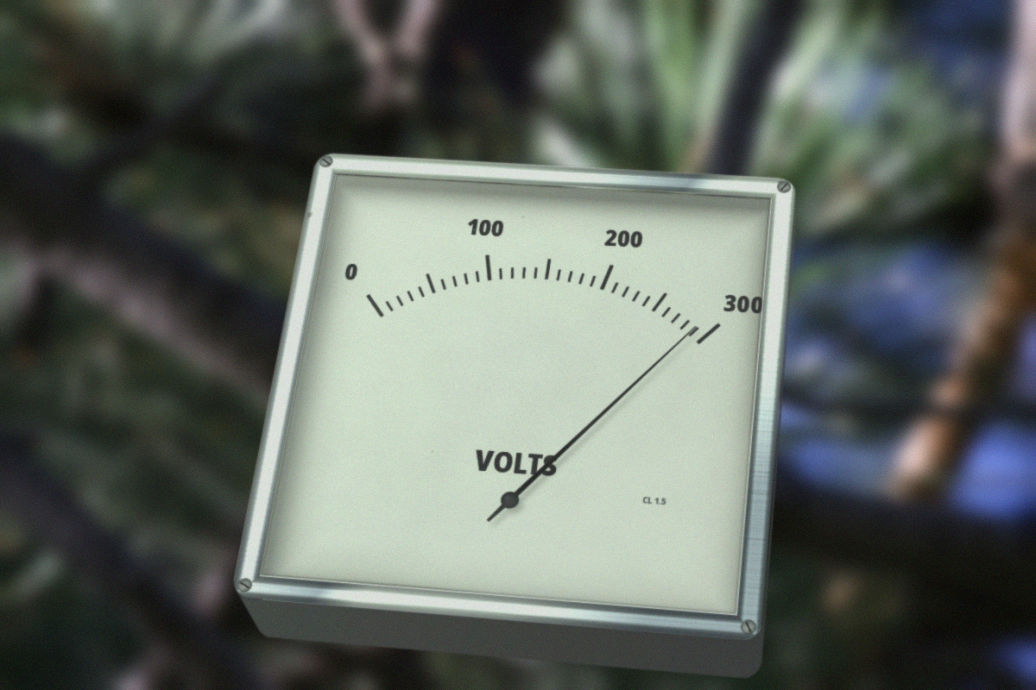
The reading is 290
